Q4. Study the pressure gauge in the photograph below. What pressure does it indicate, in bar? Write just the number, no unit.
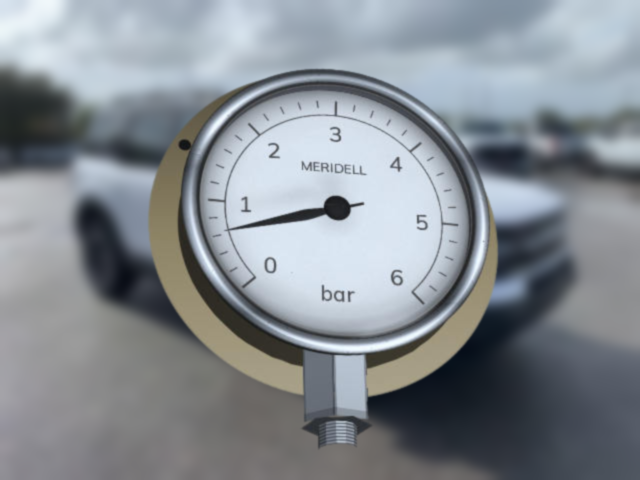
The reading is 0.6
